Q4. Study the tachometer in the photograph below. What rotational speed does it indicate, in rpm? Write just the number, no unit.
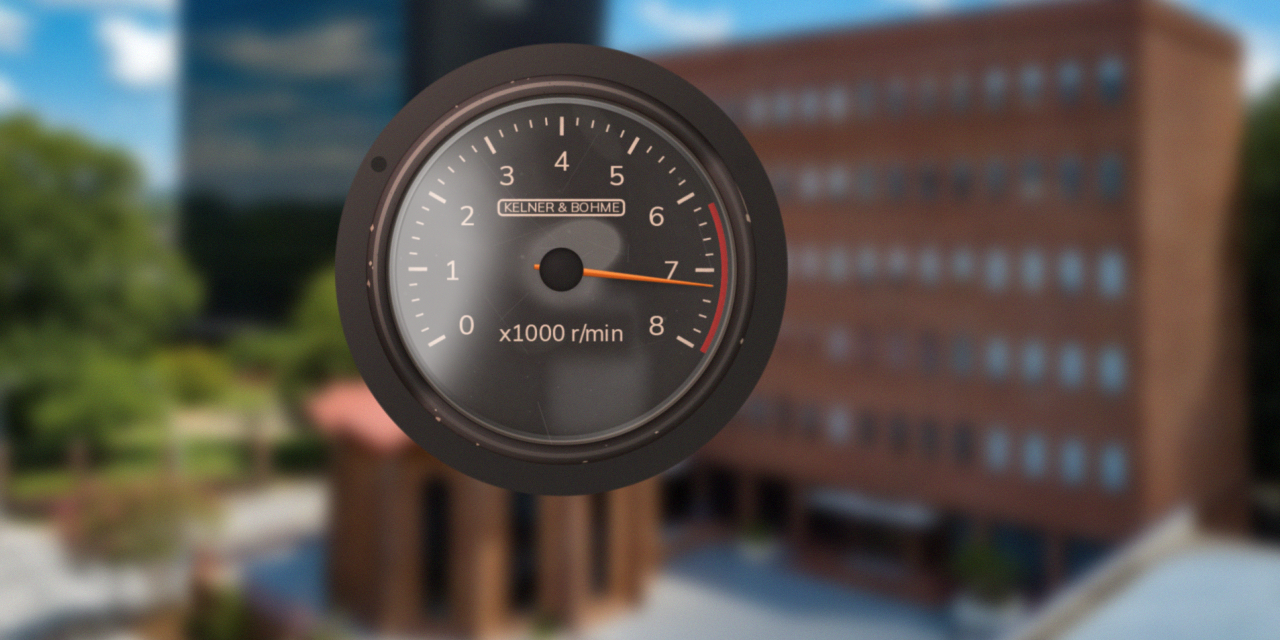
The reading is 7200
